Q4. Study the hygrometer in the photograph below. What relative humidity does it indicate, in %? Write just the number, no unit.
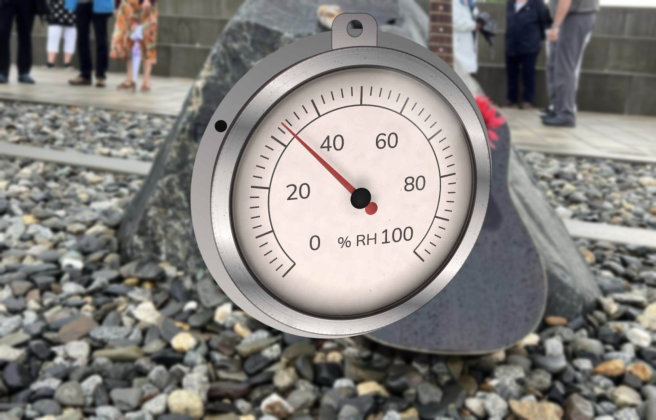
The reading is 33
